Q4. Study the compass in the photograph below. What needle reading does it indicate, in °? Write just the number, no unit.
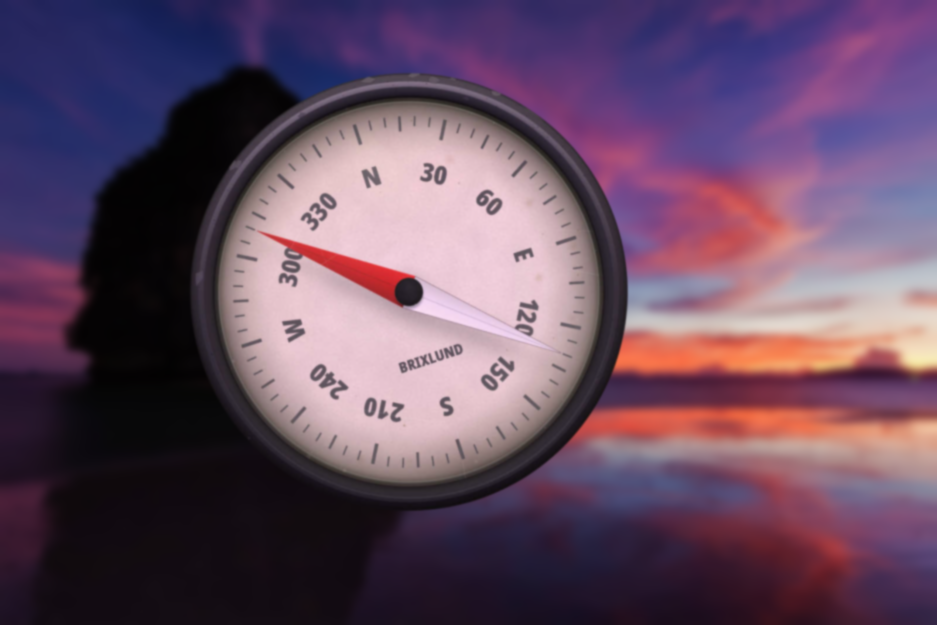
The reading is 310
